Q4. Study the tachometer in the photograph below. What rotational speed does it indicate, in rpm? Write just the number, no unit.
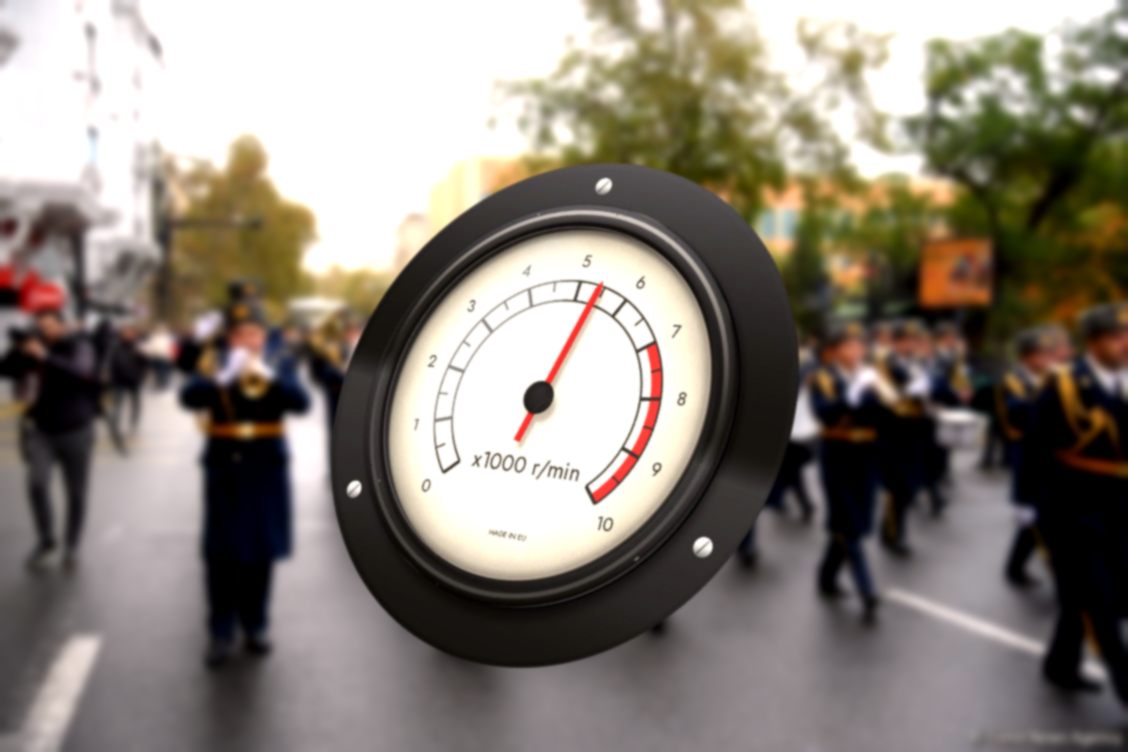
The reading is 5500
